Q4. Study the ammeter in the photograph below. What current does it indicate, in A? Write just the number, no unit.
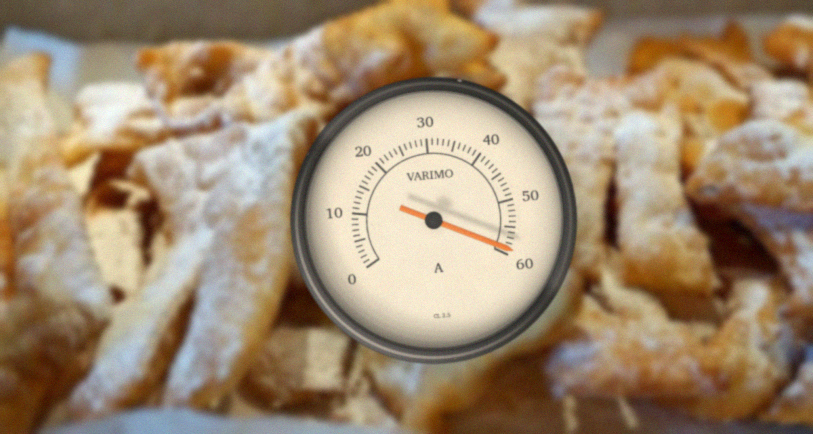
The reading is 59
